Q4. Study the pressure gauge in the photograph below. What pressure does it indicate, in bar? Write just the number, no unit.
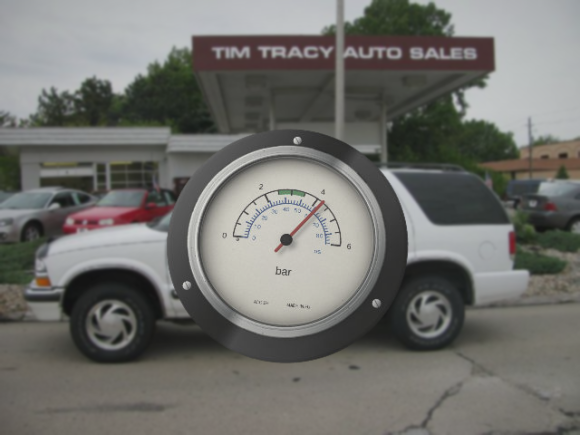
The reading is 4.25
